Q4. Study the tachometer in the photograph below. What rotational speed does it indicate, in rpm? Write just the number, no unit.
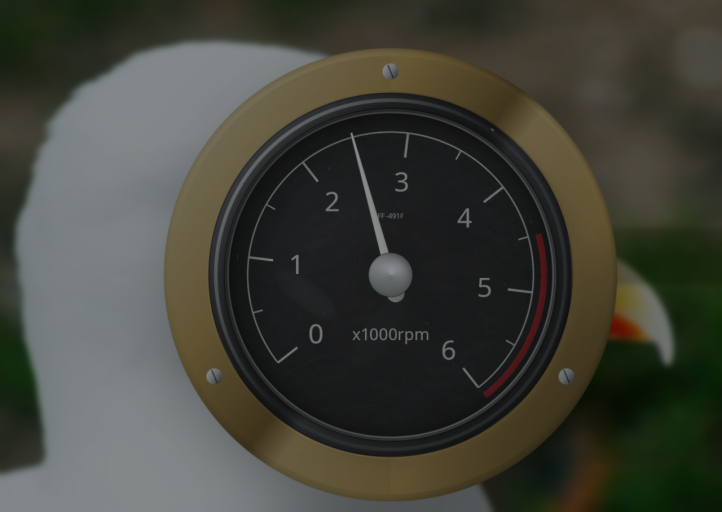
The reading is 2500
